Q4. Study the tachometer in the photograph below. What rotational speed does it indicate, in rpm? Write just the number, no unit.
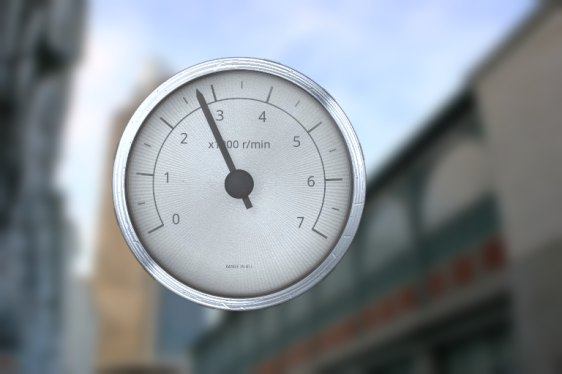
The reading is 2750
